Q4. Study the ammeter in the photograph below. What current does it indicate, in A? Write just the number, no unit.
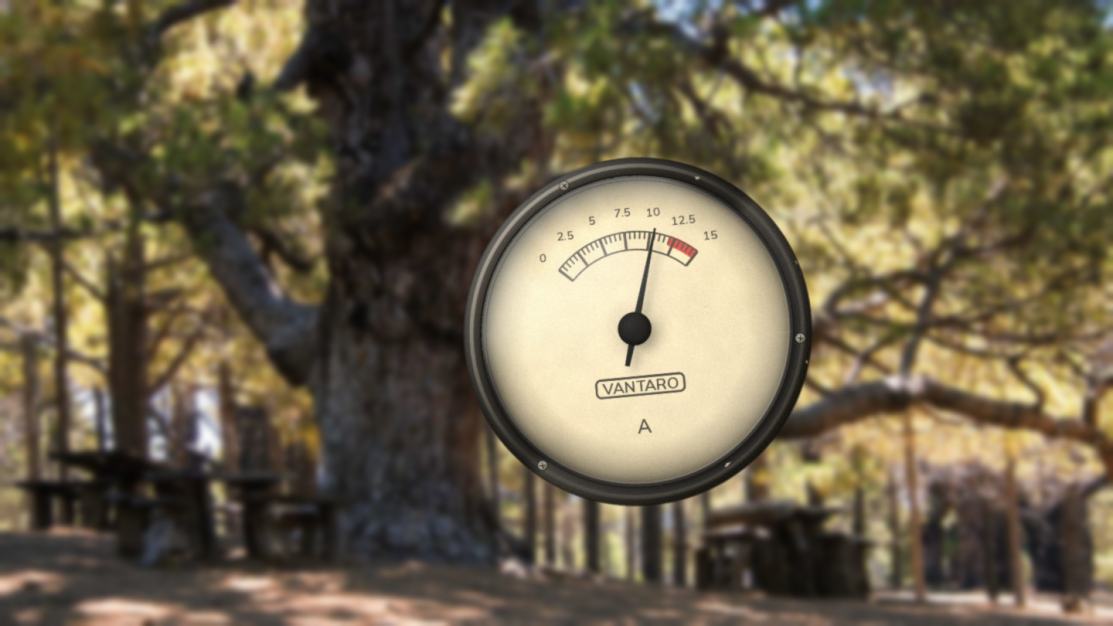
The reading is 10.5
